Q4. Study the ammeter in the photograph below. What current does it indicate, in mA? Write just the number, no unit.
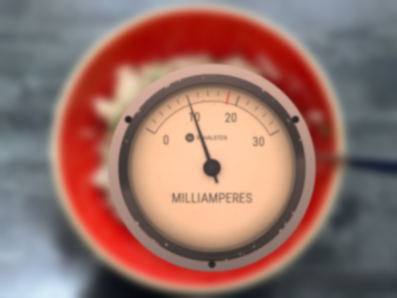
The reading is 10
